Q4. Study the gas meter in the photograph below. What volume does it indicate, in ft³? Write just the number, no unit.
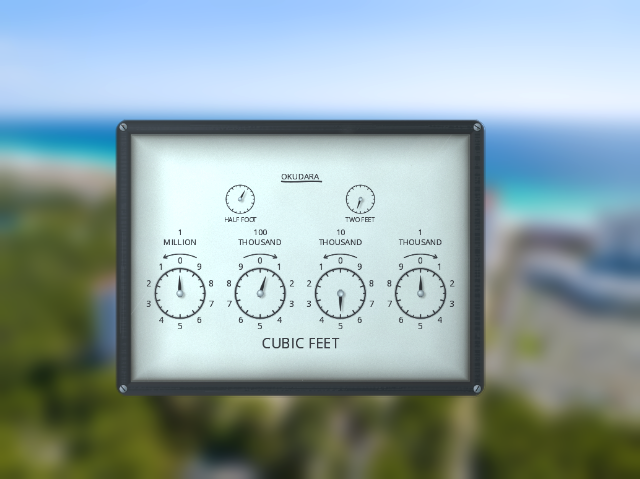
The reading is 5000
